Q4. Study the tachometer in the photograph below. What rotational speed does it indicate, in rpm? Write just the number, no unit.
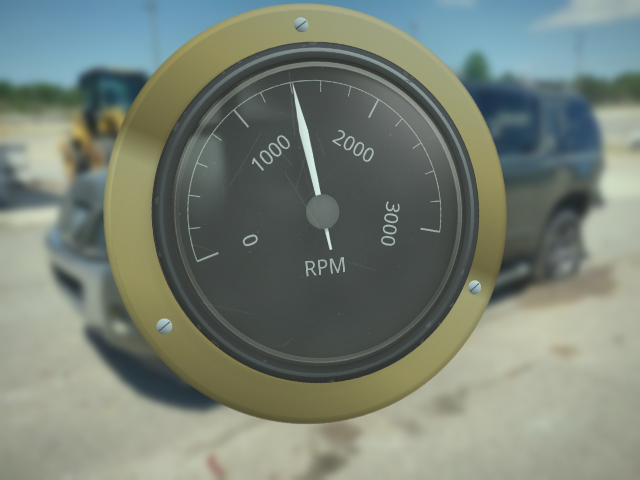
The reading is 1400
